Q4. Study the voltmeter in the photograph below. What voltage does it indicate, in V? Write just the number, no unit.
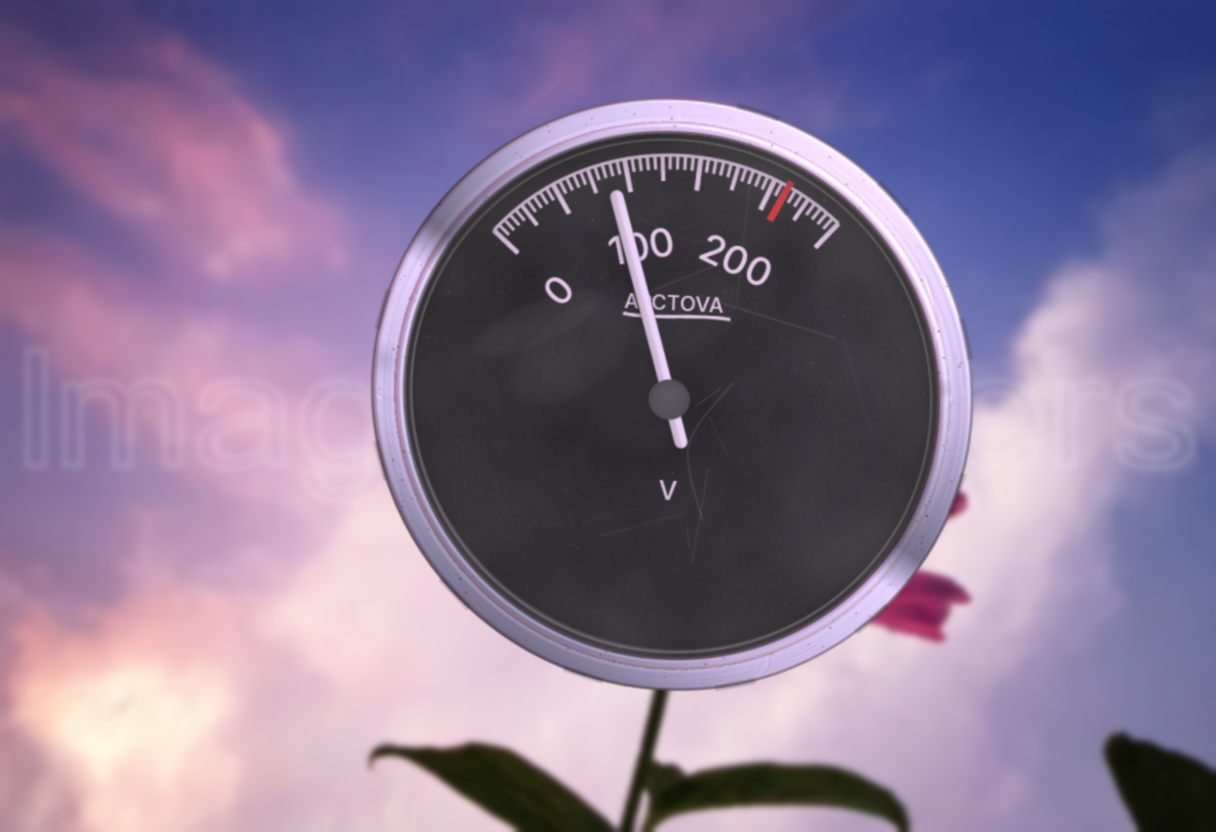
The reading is 90
